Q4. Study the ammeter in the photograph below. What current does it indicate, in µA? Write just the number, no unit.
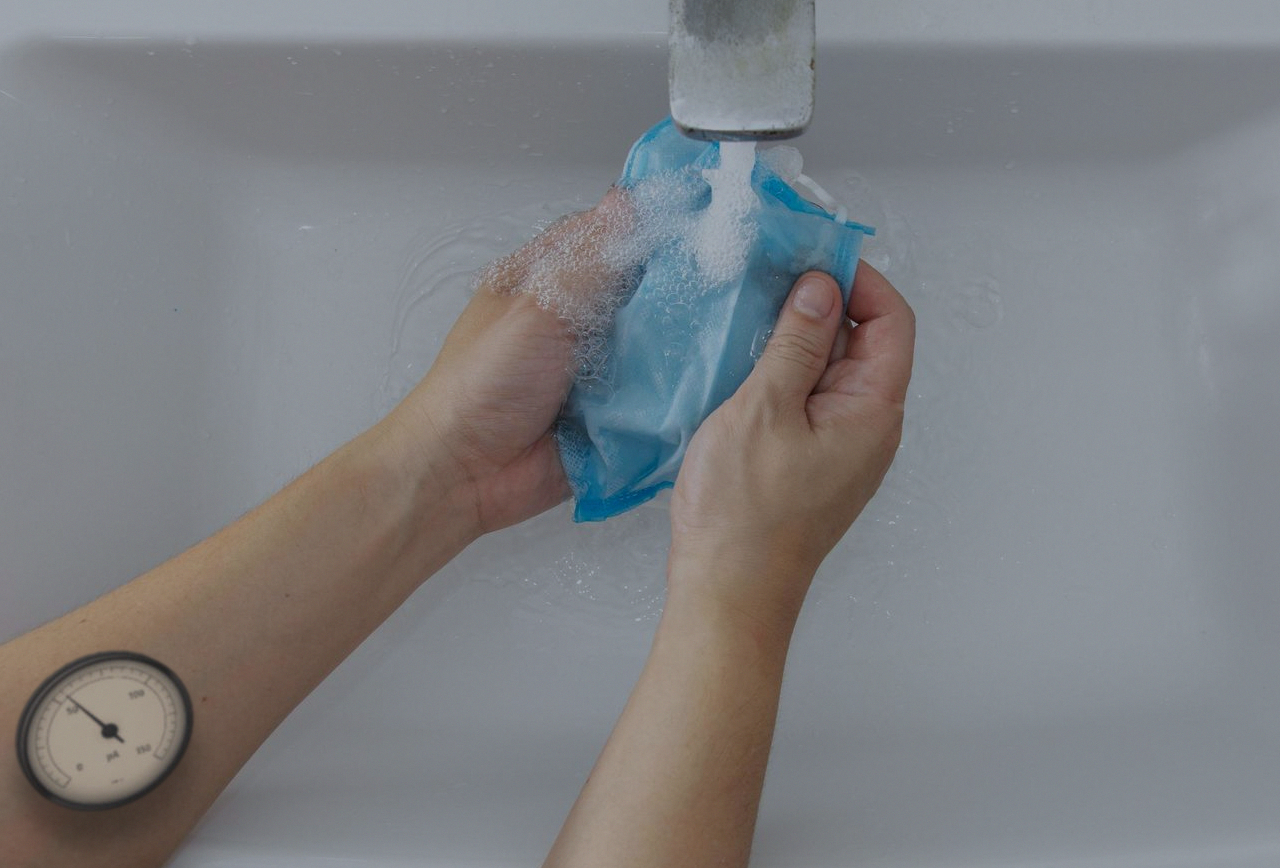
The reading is 55
